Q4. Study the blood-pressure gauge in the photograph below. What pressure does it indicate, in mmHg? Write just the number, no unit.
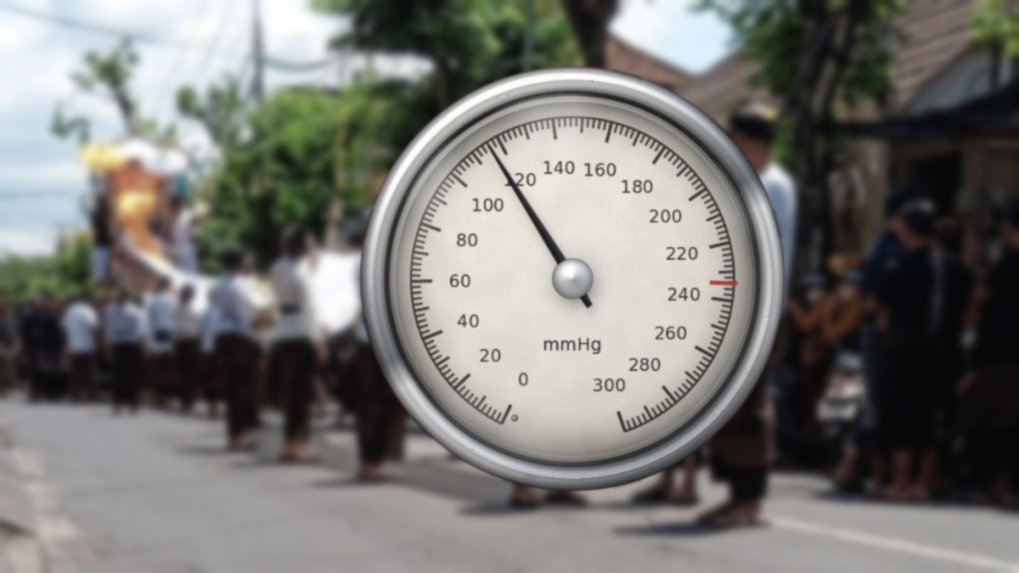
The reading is 116
